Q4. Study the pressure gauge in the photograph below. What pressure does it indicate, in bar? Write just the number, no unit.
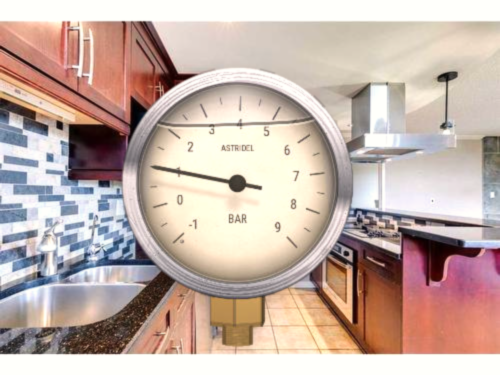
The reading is 1
